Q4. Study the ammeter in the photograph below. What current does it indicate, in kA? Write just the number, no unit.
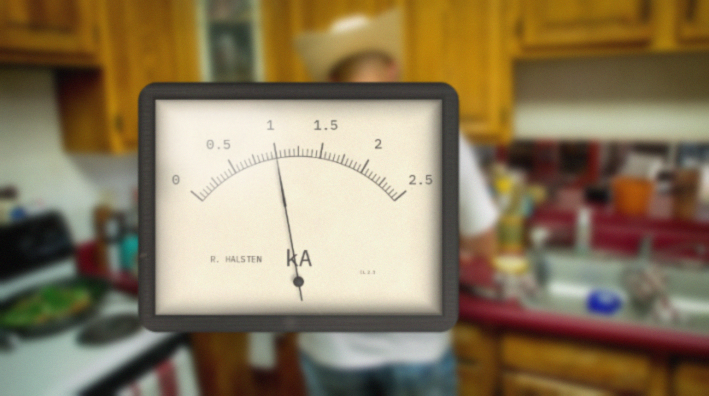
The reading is 1
